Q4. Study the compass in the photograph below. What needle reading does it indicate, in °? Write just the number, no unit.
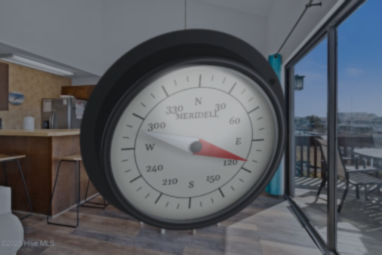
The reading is 110
